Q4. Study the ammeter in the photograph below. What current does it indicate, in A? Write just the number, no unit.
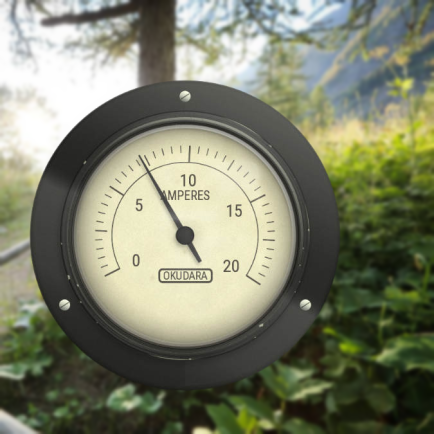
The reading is 7.25
